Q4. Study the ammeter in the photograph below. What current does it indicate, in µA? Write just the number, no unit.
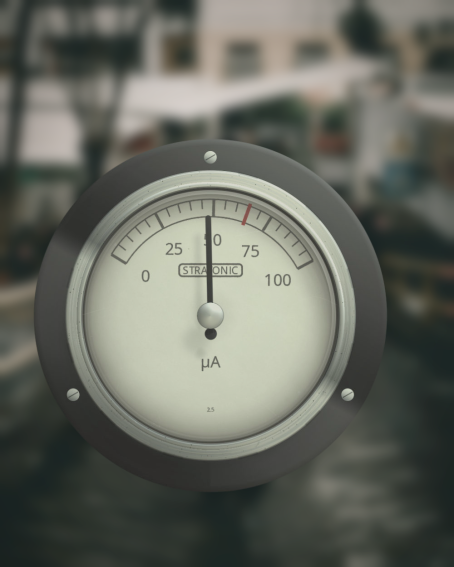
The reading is 47.5
